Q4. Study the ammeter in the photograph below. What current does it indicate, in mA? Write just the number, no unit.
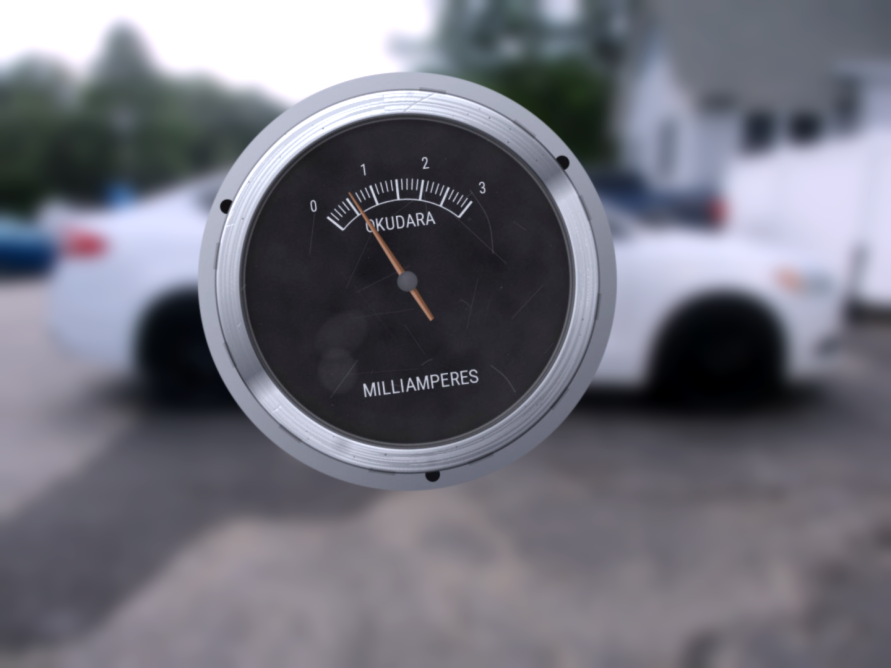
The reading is 0.6
